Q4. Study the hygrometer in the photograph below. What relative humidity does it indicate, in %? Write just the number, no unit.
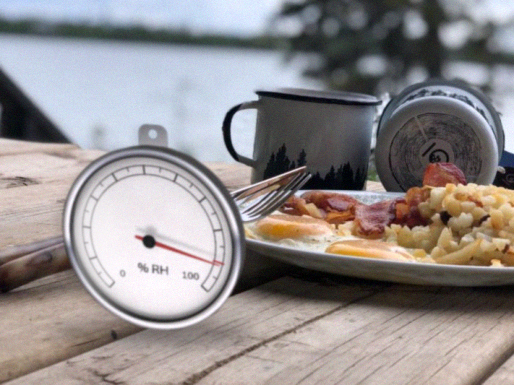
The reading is 90
